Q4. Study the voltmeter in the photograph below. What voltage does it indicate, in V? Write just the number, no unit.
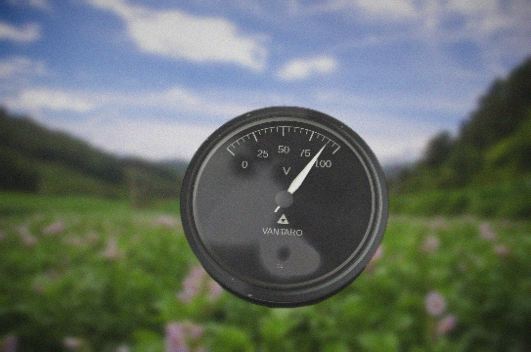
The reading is 90
